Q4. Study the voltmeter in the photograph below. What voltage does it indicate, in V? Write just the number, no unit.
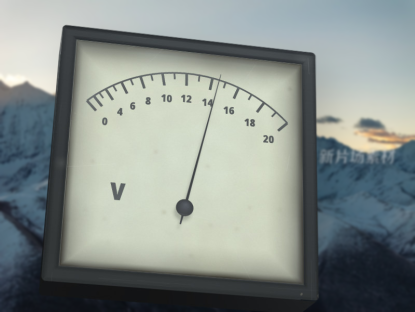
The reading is 14.5
